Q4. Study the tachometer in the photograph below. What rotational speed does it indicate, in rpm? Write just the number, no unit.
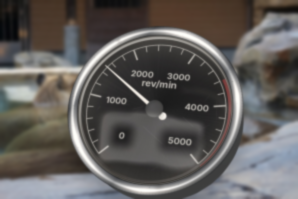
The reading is 1500
